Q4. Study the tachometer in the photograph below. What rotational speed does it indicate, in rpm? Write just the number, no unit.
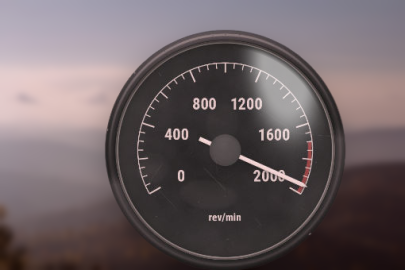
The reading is 1950
